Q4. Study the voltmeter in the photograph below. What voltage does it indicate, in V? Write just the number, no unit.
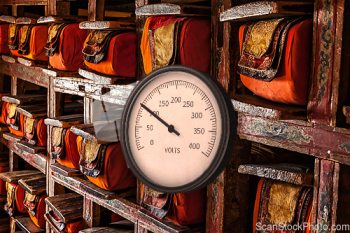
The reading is 100
